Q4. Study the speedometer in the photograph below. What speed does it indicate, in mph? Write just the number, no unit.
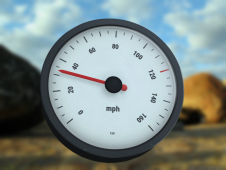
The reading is 32.5
